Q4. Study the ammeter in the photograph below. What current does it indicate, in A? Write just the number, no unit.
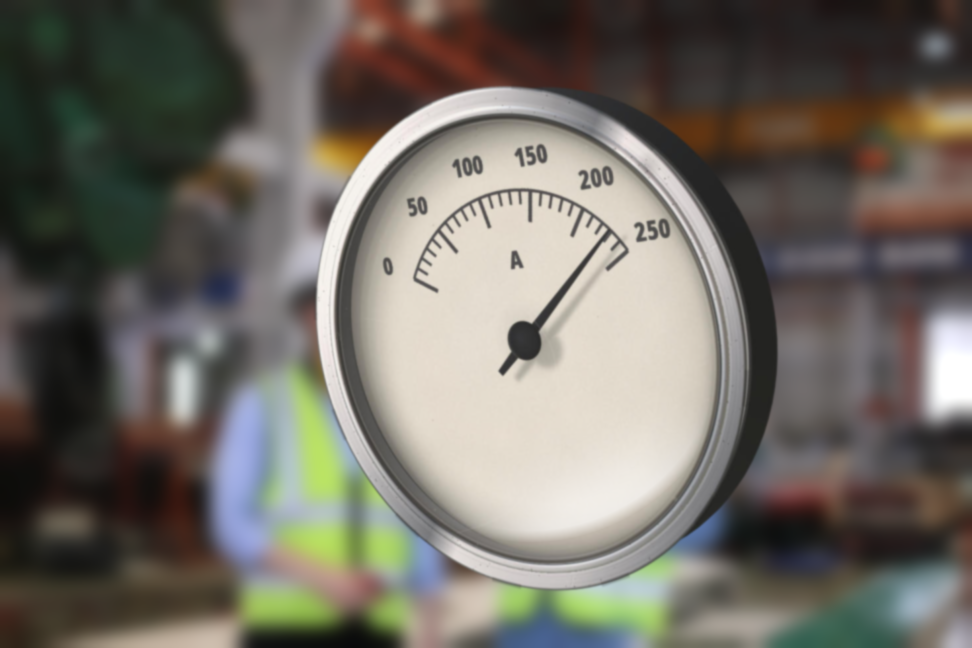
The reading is 230
